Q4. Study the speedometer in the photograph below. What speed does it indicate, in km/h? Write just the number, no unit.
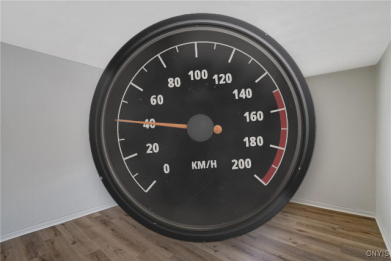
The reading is 40
